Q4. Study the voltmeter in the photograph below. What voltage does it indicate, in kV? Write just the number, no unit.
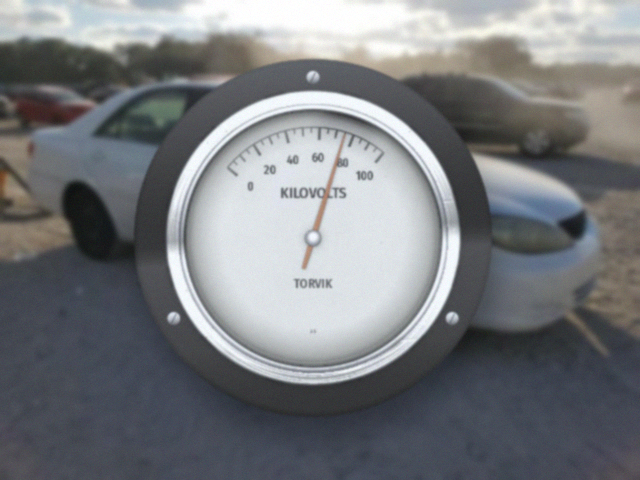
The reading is 75
